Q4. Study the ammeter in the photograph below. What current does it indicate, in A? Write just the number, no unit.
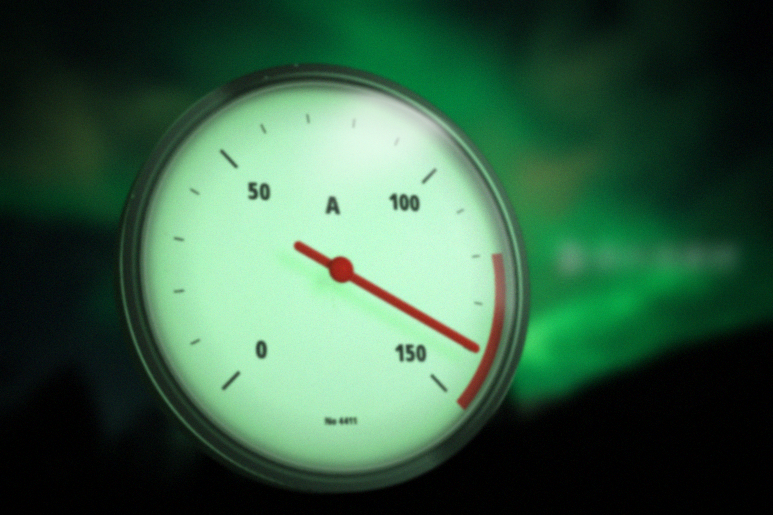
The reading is 140
